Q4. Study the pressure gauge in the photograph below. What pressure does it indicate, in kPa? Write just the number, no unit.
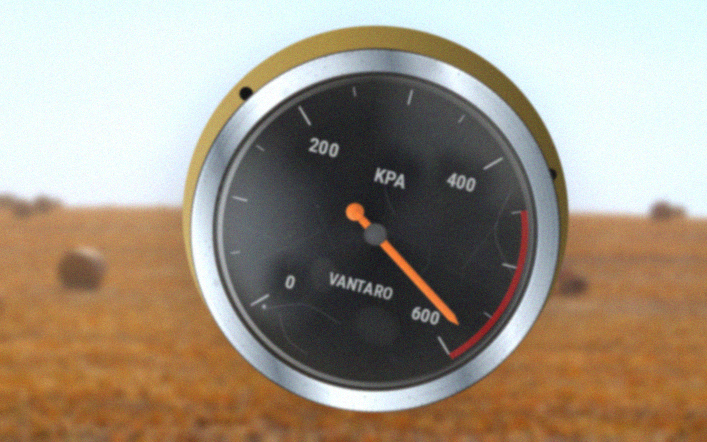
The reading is 575
